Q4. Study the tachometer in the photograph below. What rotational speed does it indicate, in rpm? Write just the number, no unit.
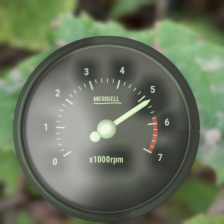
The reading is 5200
